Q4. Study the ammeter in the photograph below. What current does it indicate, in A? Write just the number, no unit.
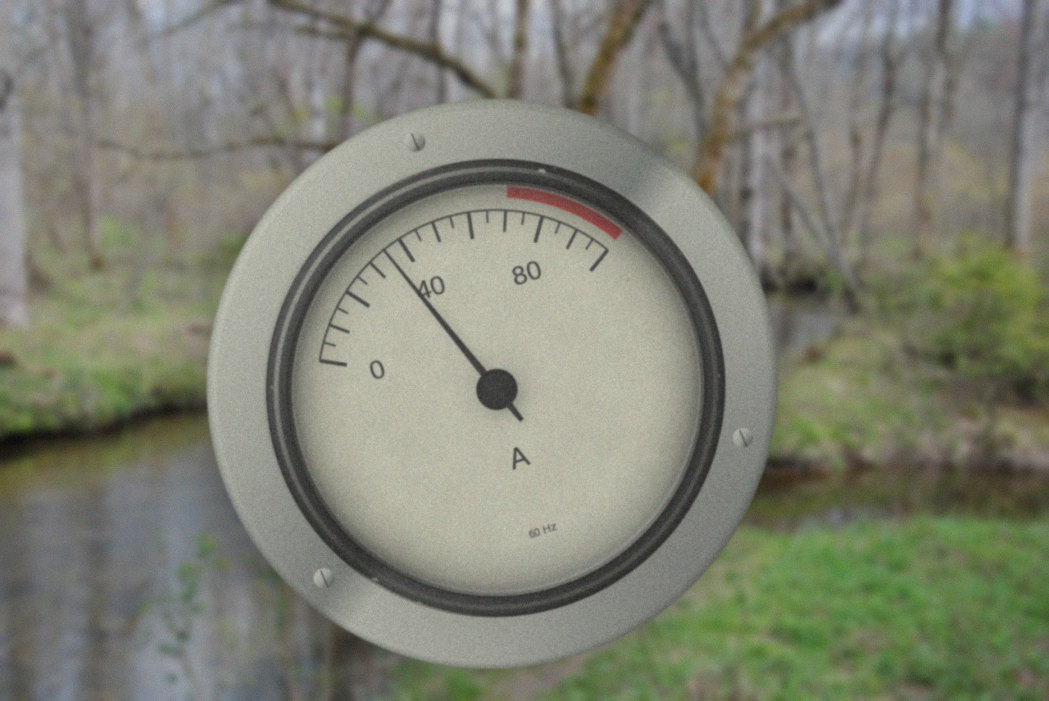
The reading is 35
